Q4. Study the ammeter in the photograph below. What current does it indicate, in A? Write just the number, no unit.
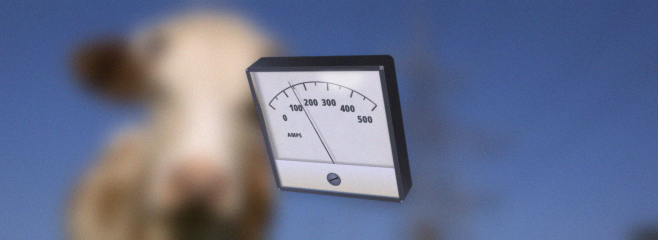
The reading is 150
